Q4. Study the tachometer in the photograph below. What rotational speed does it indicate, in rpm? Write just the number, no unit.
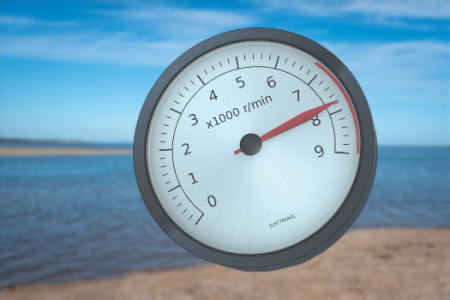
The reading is 7800
